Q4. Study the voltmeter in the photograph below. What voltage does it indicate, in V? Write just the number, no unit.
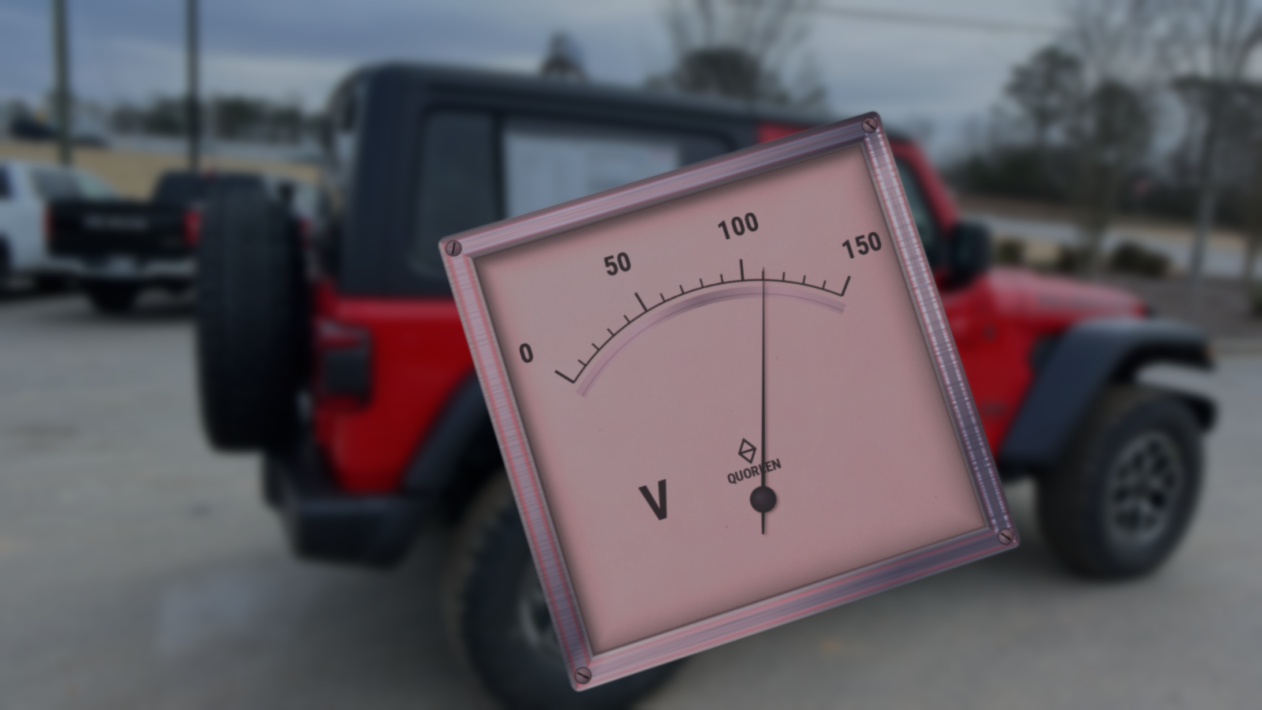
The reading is 110
